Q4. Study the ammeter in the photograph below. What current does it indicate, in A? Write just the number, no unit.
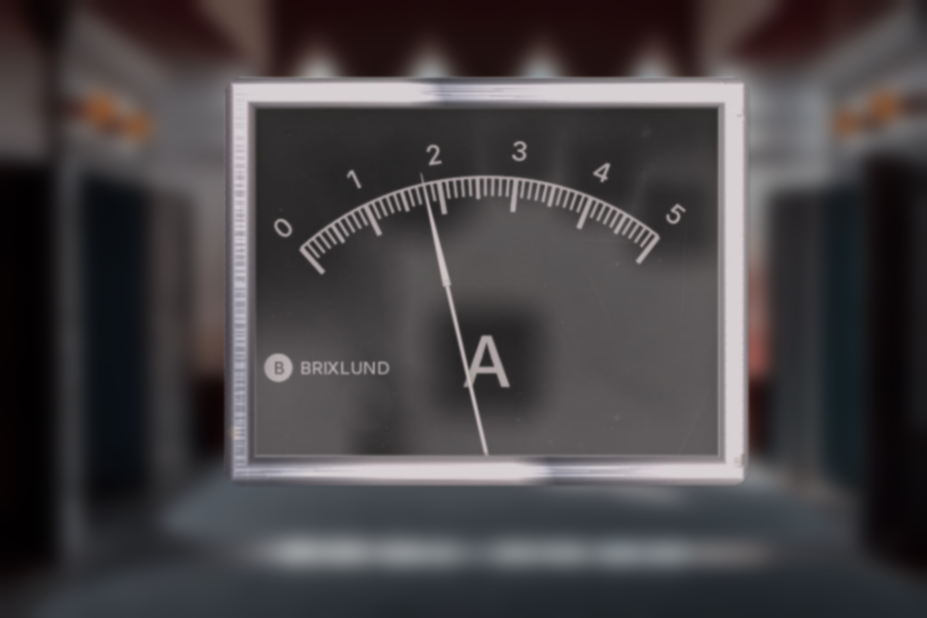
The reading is 1.8
